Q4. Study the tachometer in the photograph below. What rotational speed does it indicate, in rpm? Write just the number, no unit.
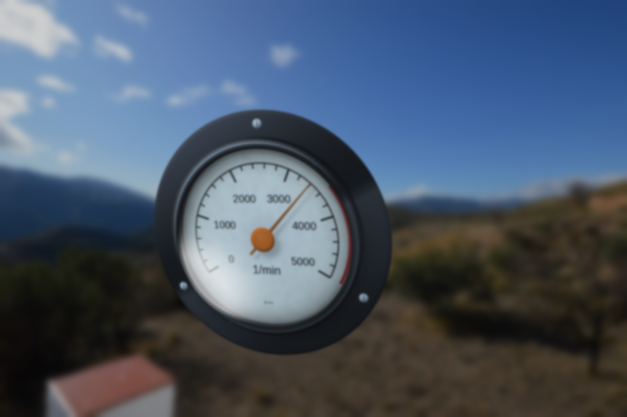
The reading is 3400
